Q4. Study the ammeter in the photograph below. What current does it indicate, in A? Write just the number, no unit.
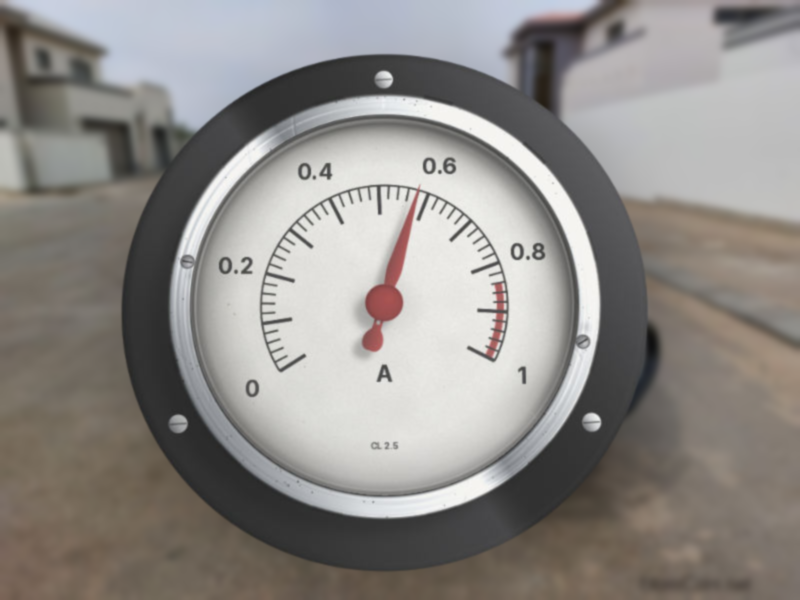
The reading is 0.58
